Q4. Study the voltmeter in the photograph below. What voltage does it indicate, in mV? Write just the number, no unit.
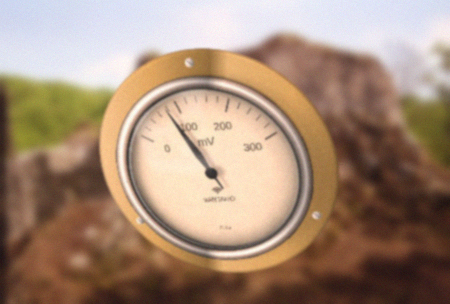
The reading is 80
